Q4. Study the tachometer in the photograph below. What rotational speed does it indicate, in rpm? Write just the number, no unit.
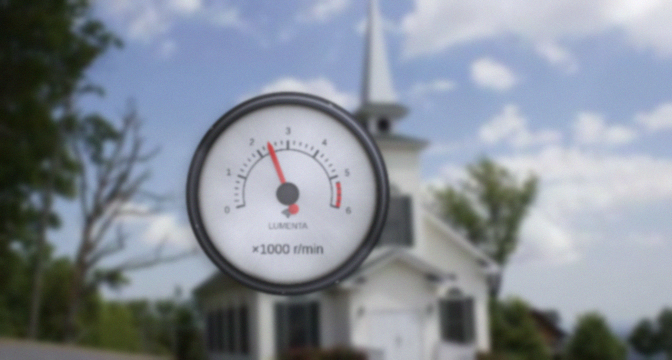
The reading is 2400
